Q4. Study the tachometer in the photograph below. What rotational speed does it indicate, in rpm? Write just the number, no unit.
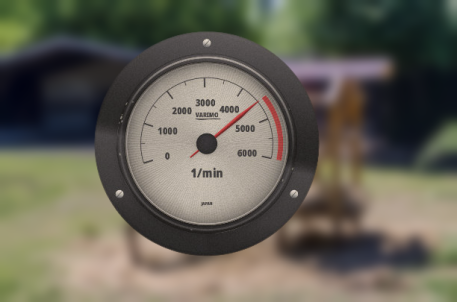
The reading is 4500
